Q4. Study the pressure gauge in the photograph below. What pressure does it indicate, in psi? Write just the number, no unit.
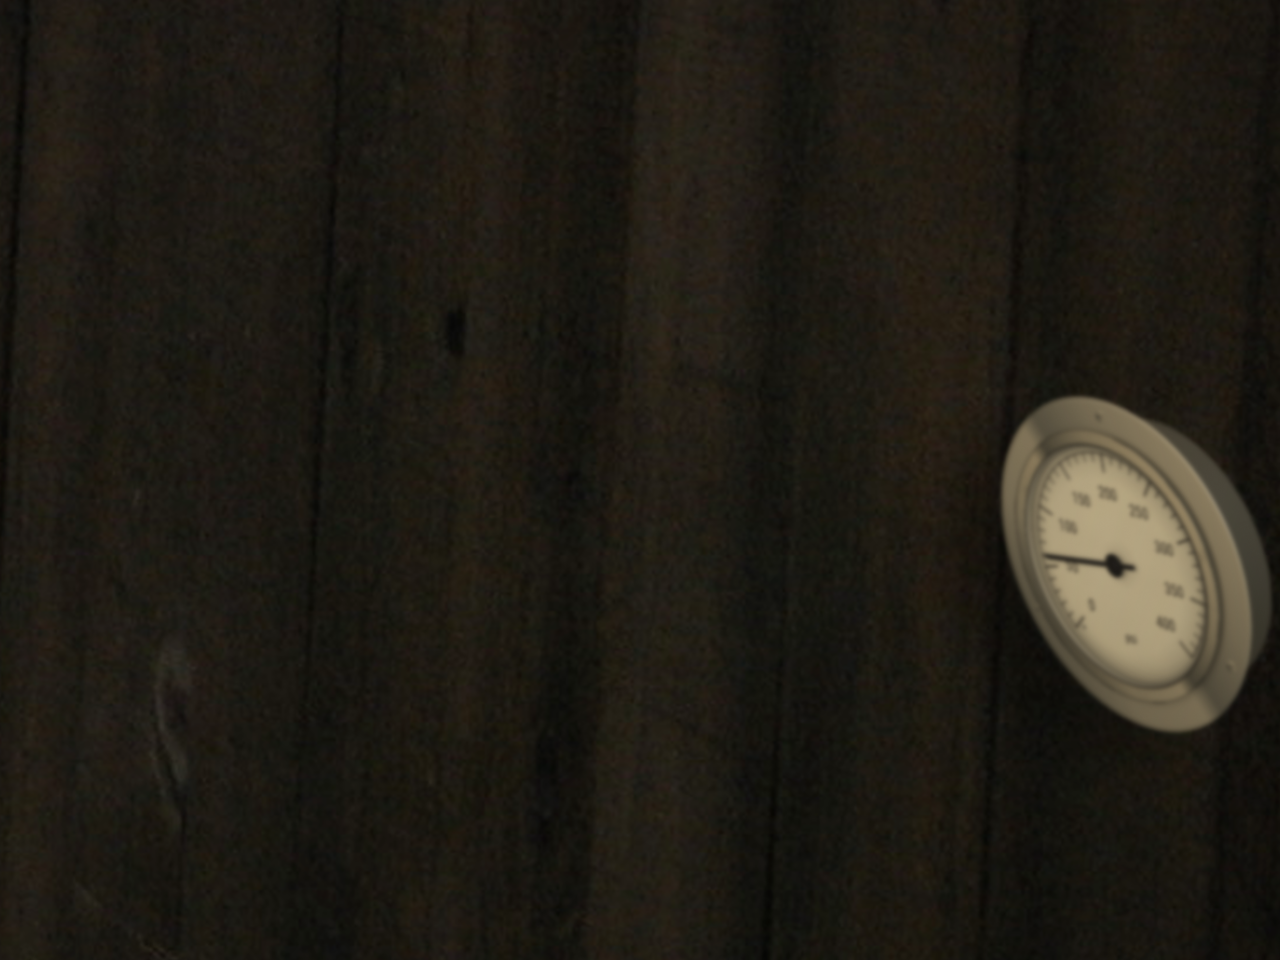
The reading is 60
